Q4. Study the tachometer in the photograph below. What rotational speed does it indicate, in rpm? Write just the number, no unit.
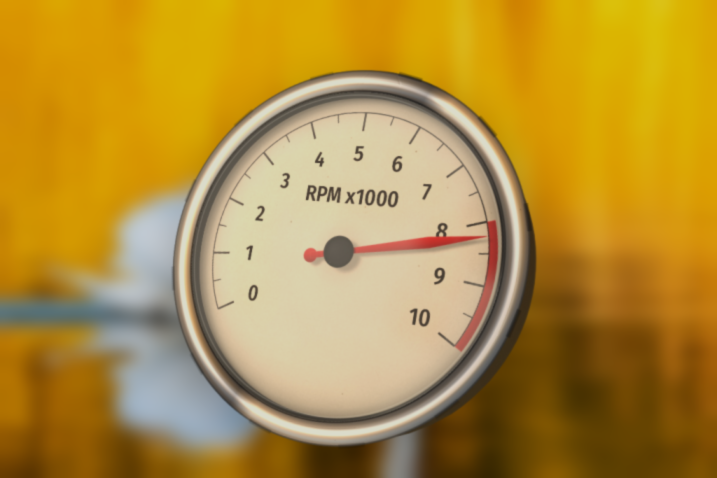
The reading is 8250
